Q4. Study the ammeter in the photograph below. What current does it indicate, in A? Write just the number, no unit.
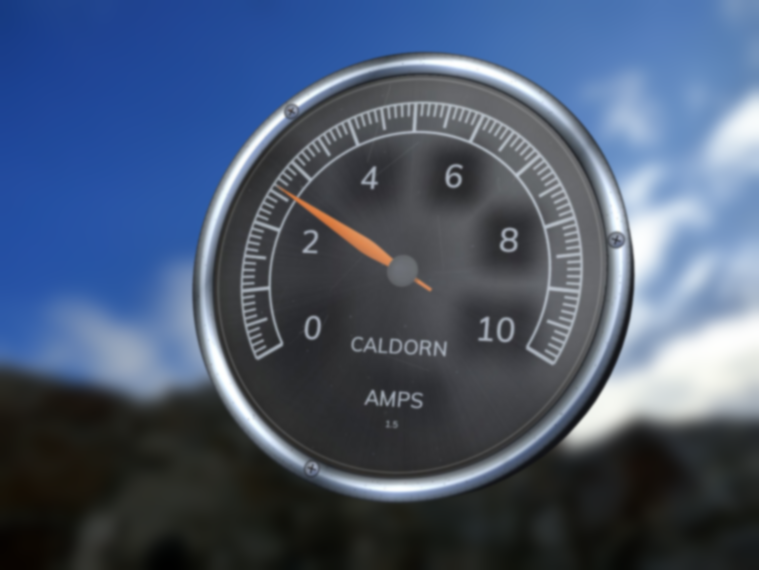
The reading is 2.6
